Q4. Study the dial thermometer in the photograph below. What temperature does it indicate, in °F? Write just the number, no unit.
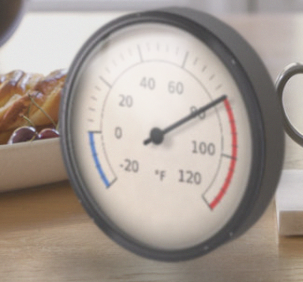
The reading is 80
